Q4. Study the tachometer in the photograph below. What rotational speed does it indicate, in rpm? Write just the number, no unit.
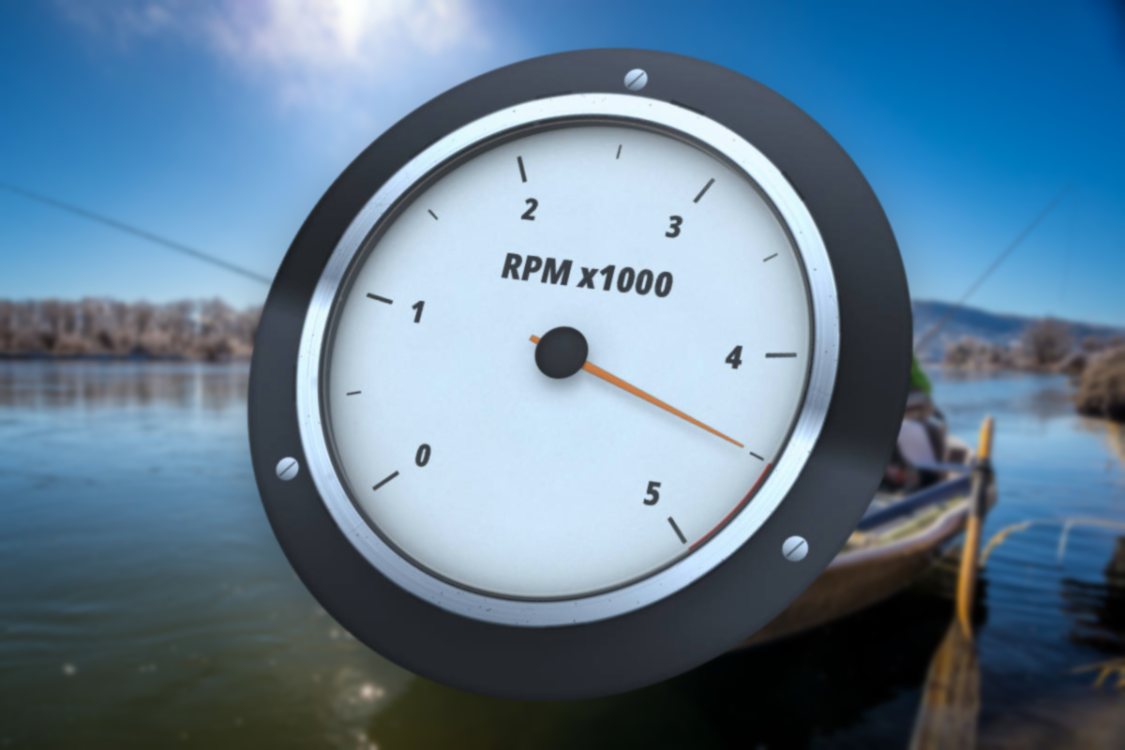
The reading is 4500
